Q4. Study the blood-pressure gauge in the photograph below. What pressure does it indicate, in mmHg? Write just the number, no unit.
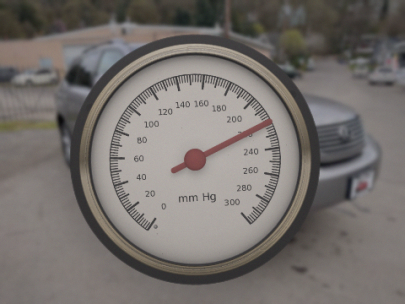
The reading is 220
